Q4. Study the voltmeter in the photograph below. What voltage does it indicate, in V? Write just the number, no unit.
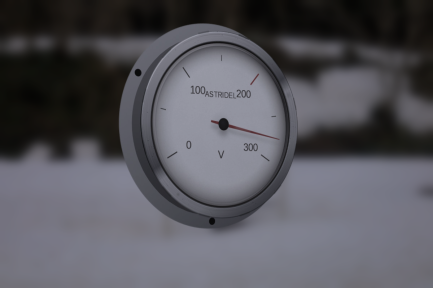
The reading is 275
